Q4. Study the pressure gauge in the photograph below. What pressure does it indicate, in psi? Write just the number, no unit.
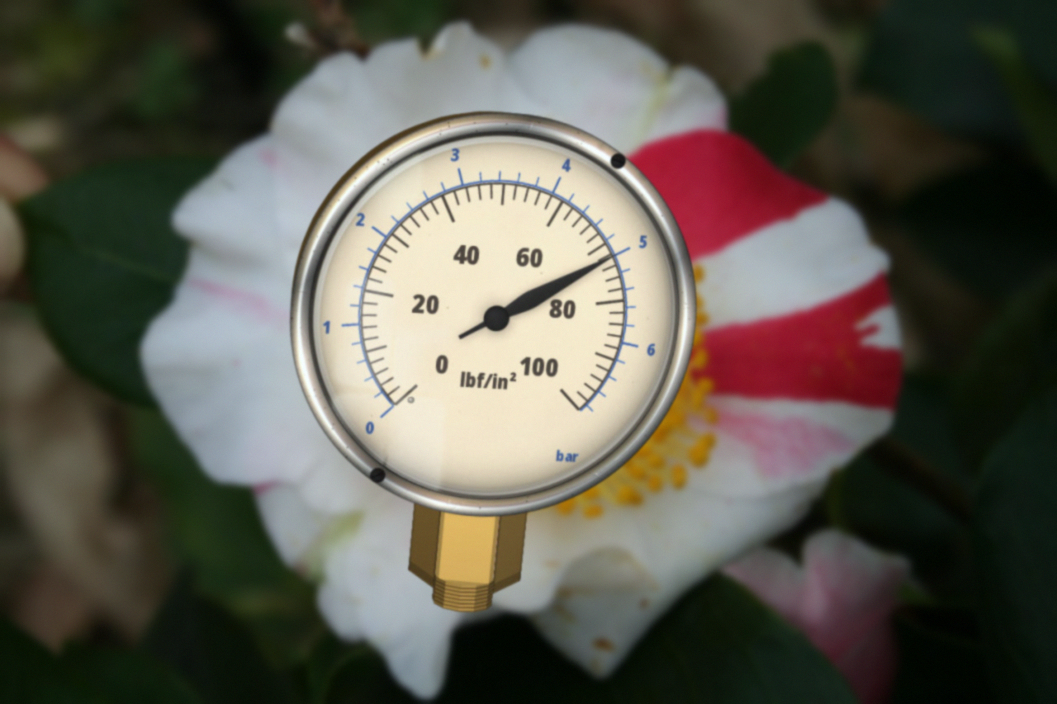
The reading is 72
